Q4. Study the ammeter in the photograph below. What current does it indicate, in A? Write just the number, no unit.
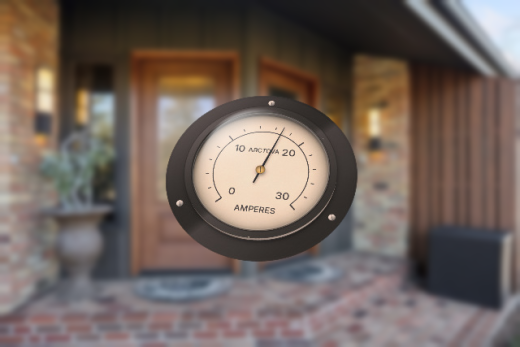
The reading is 17
